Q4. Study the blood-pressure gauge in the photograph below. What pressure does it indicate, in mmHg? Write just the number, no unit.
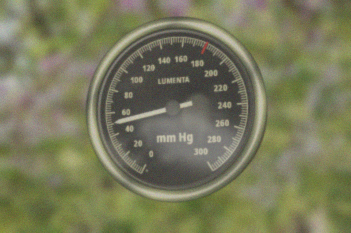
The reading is 50
